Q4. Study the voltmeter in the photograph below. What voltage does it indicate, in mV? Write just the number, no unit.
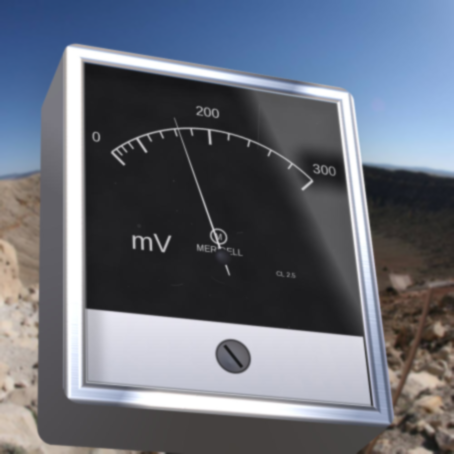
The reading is 160
